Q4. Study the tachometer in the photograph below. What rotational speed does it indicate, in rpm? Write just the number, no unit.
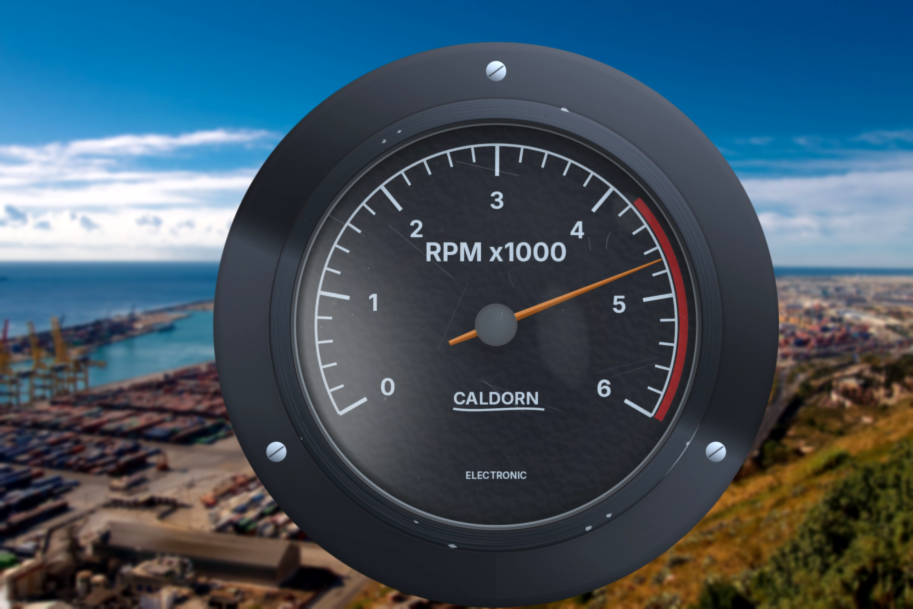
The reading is 4700
